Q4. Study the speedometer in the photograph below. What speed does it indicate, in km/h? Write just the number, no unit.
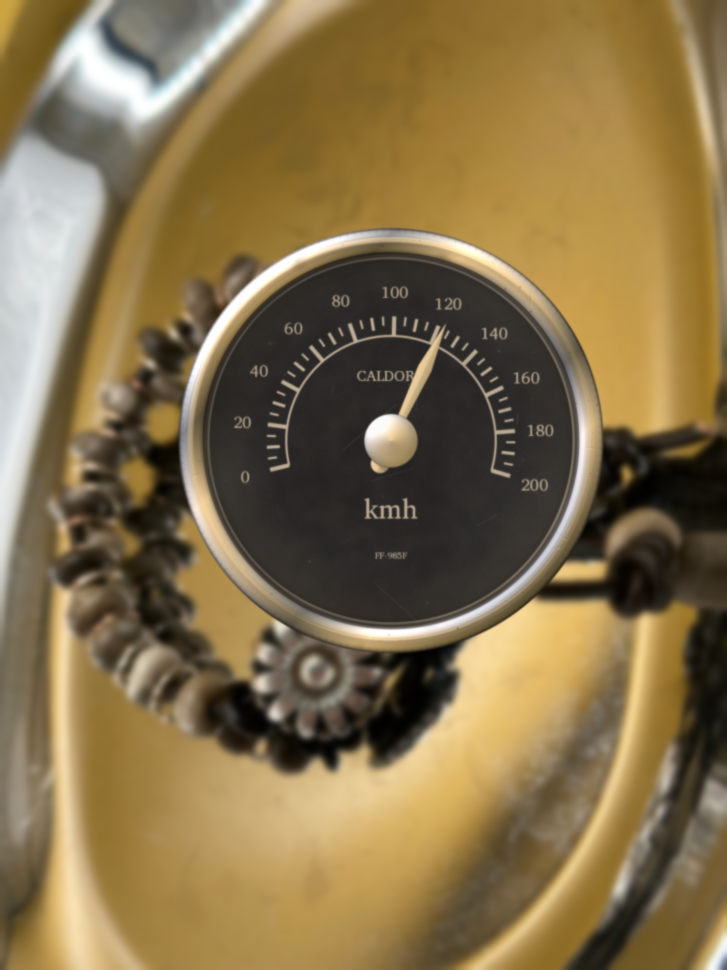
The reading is 122.5
